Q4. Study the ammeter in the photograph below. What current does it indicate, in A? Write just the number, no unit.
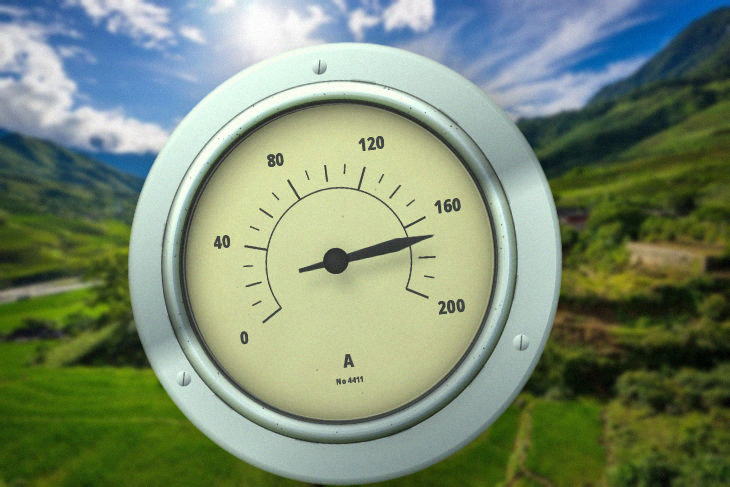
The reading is 170
